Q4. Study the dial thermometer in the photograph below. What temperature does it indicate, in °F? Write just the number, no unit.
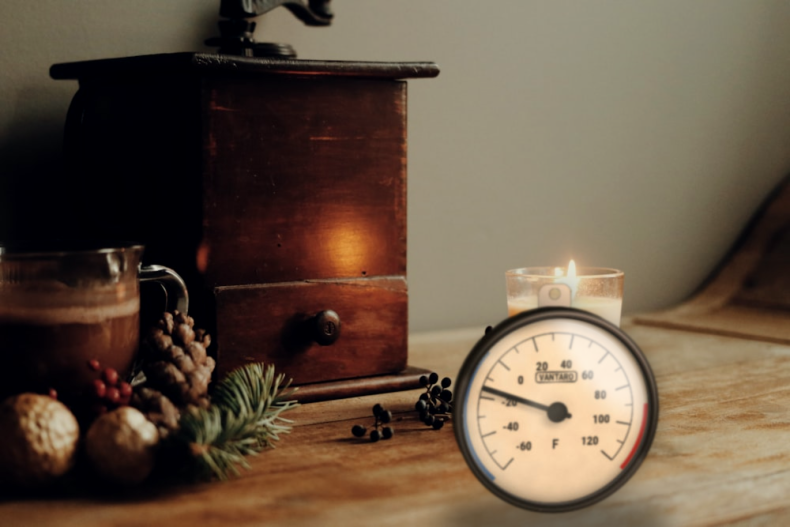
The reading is -15
